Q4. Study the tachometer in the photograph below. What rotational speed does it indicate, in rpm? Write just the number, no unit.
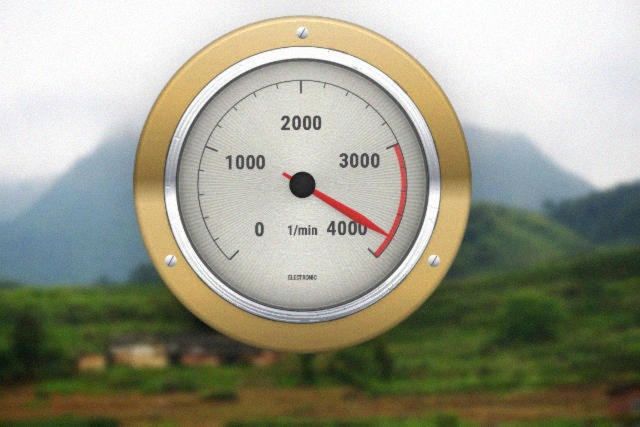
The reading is 3800
